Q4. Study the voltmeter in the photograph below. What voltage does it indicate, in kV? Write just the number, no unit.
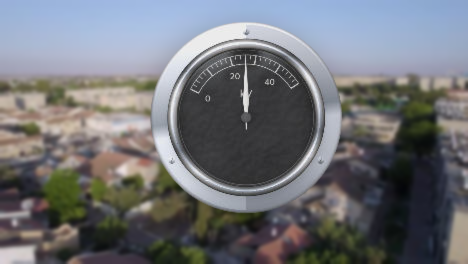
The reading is 26
